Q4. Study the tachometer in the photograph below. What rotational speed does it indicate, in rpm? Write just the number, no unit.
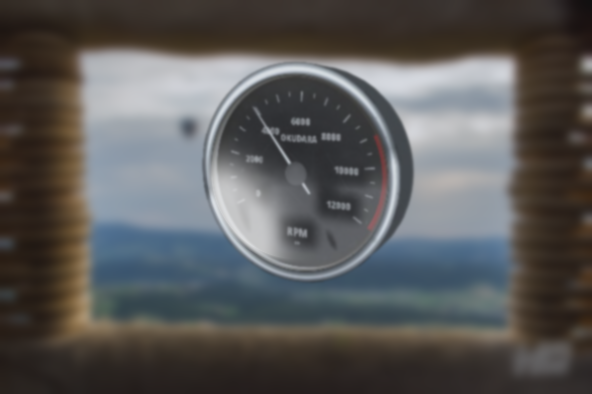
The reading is 4000
